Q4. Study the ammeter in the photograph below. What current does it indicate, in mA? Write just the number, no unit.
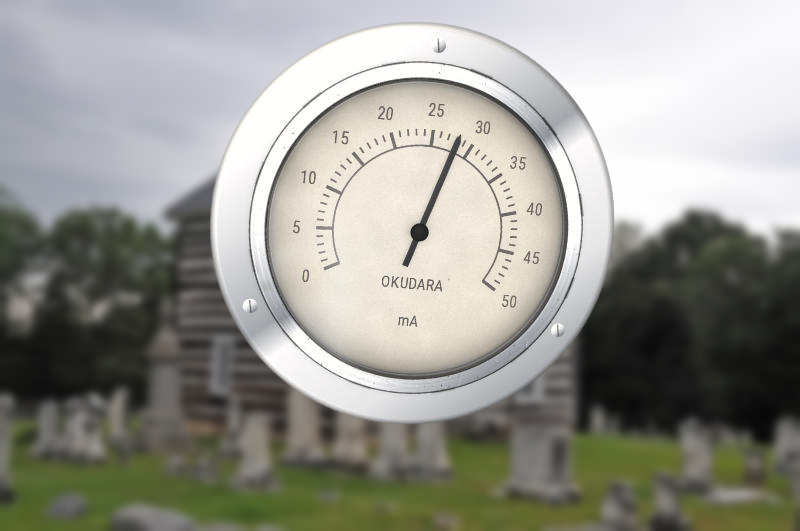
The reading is 28
